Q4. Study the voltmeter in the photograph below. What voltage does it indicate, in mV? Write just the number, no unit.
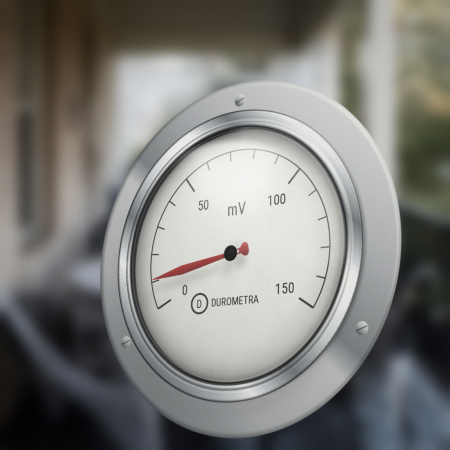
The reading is 10
